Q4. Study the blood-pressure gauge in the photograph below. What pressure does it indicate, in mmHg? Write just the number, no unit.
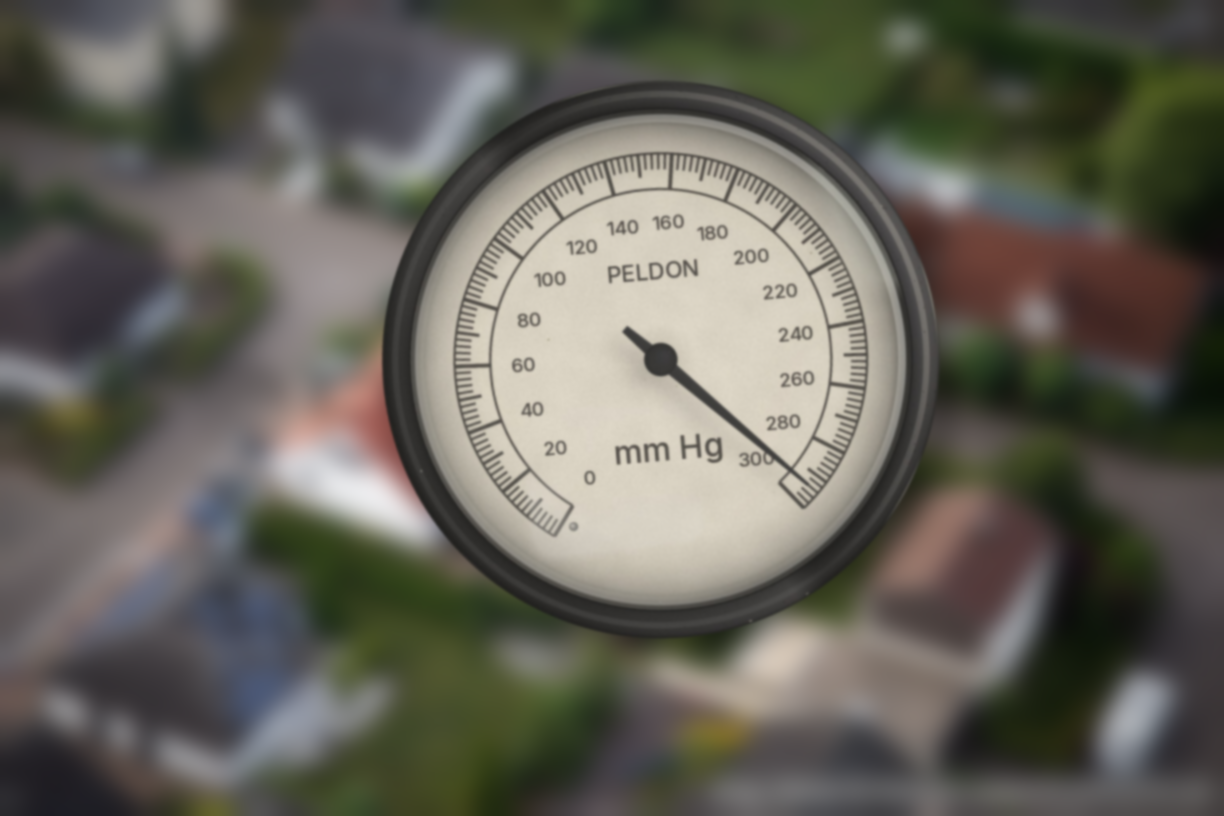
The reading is 294
